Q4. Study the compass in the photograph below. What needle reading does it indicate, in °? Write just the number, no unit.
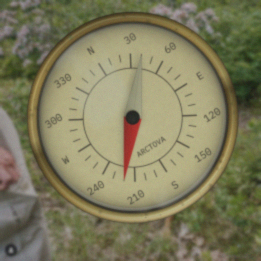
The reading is 220
